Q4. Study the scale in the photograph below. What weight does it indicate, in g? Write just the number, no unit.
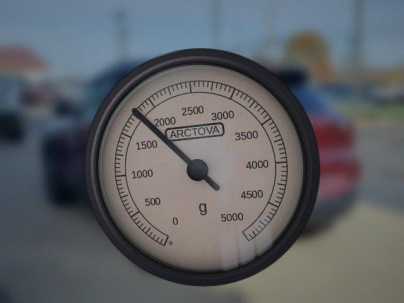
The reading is 1800
